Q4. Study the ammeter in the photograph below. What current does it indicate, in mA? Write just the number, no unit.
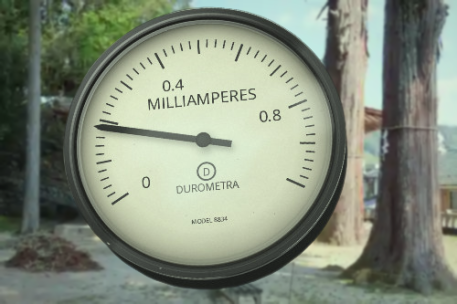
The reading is 0.18
